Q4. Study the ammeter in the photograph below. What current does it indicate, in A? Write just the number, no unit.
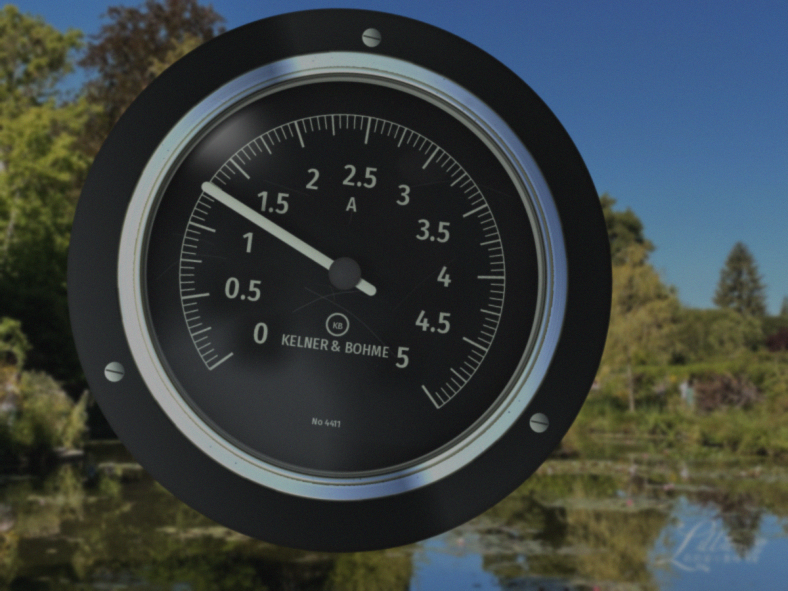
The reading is 1.25
